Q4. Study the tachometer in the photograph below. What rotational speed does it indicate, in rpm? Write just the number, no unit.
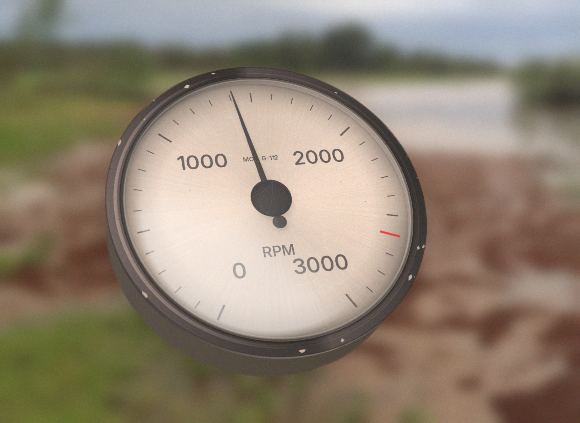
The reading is 1400
